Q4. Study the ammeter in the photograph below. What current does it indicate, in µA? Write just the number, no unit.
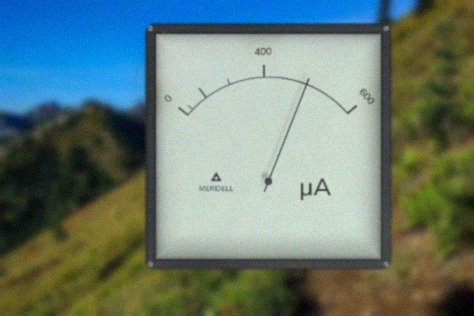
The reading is 500
